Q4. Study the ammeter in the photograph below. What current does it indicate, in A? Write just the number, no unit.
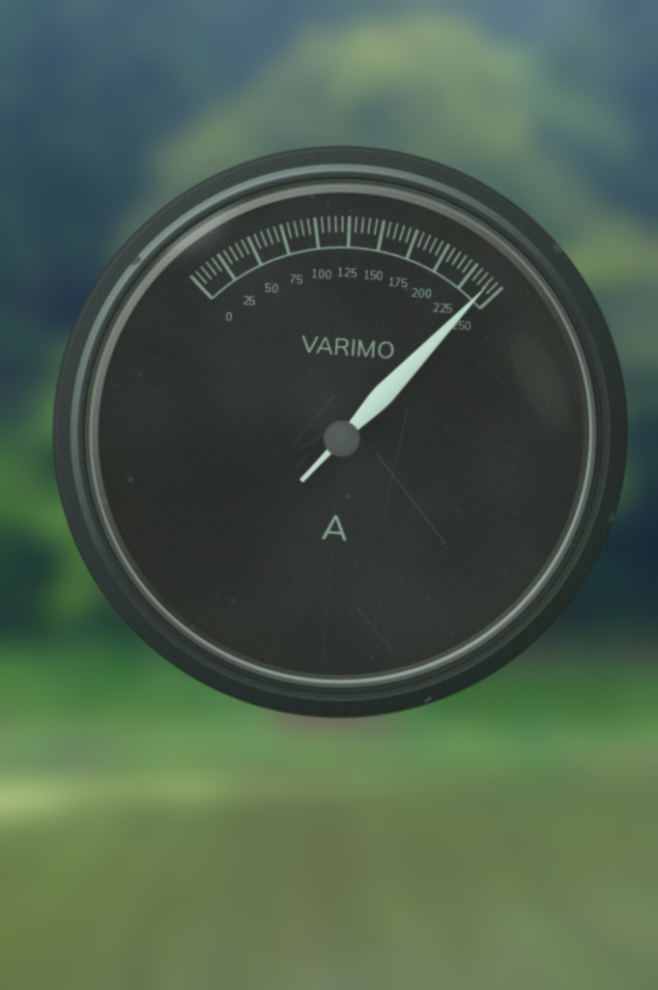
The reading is 240
